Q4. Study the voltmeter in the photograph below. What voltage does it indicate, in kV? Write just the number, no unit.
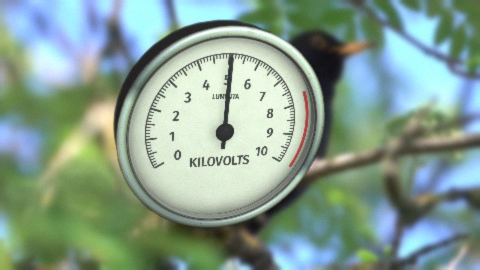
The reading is 5
